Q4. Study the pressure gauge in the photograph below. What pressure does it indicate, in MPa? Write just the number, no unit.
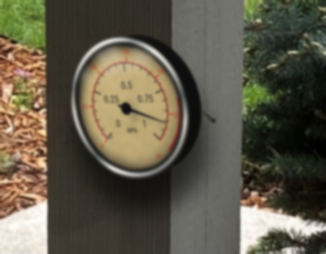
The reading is 0.9
